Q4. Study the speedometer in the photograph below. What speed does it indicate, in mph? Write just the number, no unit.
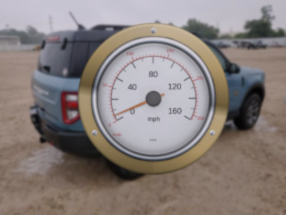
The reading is 5
